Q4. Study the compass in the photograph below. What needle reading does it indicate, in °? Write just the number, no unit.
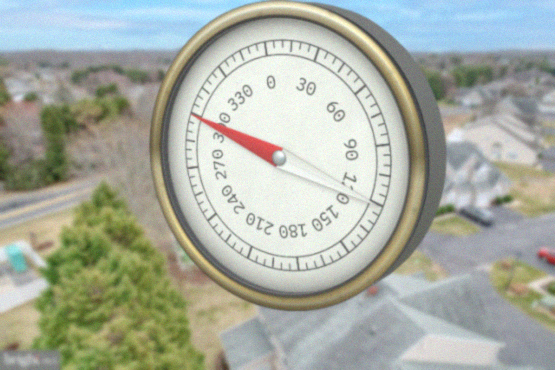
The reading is 300
